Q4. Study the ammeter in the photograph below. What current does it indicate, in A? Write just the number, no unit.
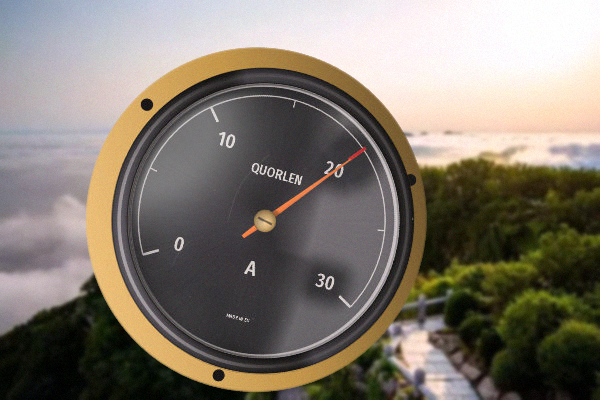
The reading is 20
